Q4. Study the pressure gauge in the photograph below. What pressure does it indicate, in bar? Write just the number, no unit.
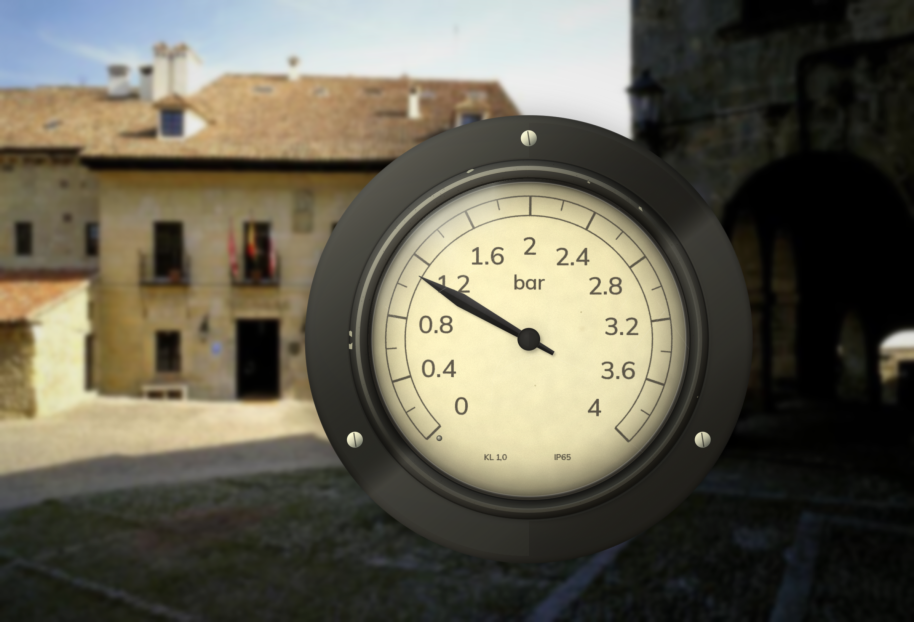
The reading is 1.1
